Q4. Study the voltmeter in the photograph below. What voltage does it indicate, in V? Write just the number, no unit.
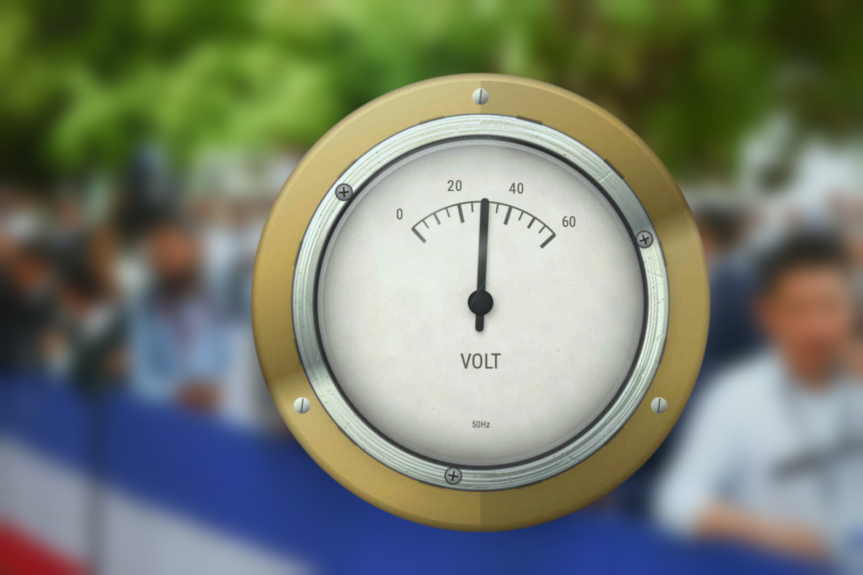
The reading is 30
